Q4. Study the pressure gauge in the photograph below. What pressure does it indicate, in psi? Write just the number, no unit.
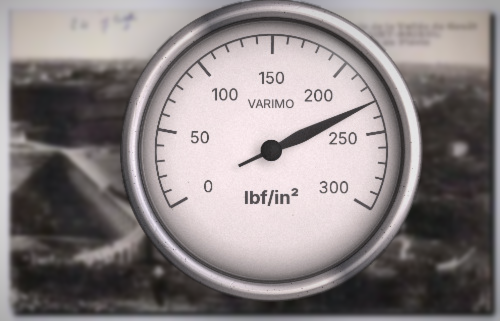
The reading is 230
